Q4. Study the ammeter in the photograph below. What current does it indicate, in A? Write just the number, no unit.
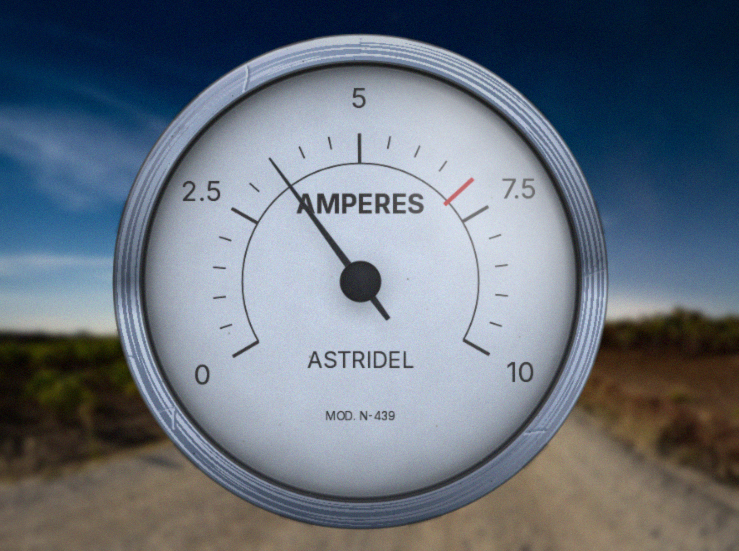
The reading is 3.5
